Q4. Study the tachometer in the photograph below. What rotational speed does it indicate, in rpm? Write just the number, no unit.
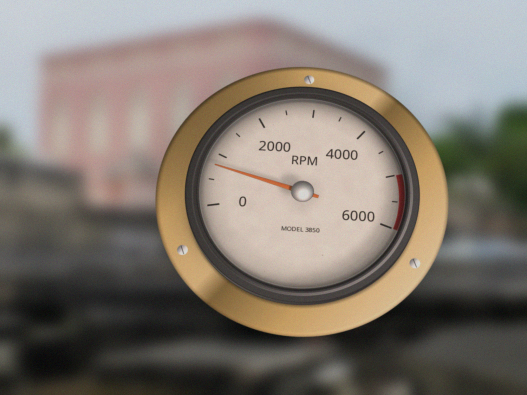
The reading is 750
